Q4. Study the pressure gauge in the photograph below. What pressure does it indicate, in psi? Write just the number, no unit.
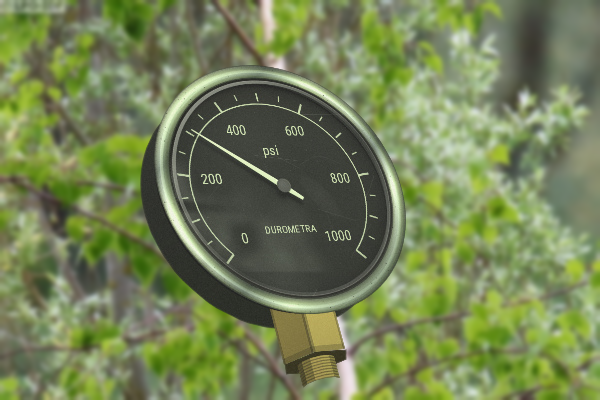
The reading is 300
